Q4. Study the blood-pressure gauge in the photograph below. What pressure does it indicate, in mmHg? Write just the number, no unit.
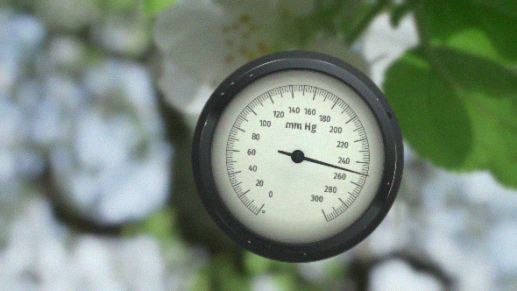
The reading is 250
